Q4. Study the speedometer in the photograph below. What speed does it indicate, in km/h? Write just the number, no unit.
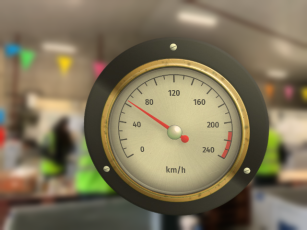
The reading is 65
